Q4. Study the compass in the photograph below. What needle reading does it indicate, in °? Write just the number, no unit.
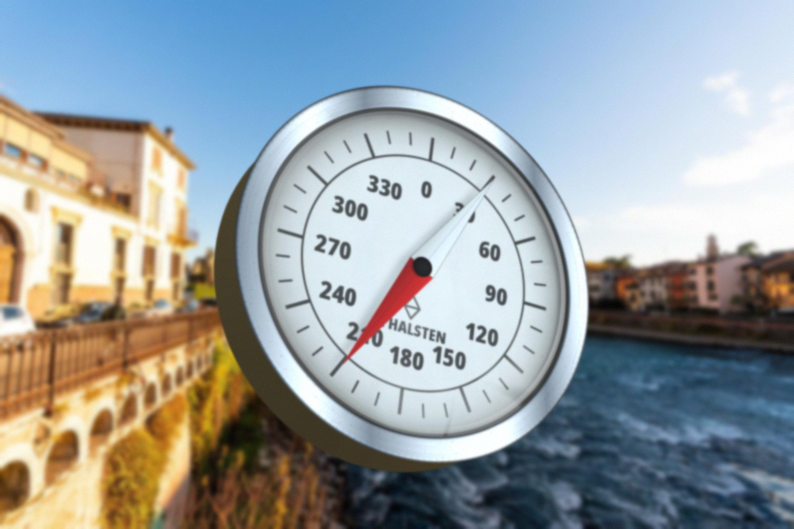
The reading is 210
